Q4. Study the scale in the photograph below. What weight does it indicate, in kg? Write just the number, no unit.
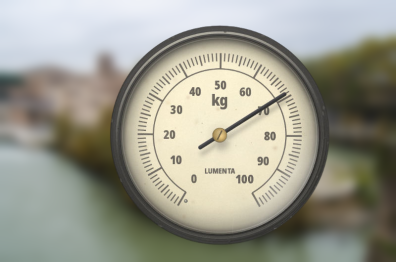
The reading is 69
